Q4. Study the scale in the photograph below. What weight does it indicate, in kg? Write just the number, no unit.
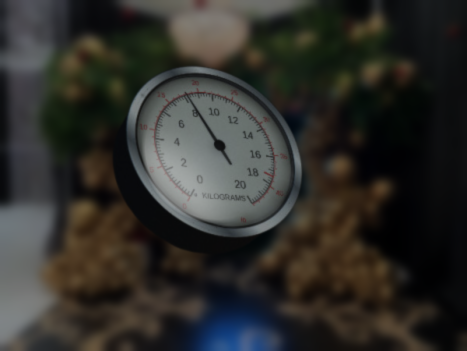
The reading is 8
